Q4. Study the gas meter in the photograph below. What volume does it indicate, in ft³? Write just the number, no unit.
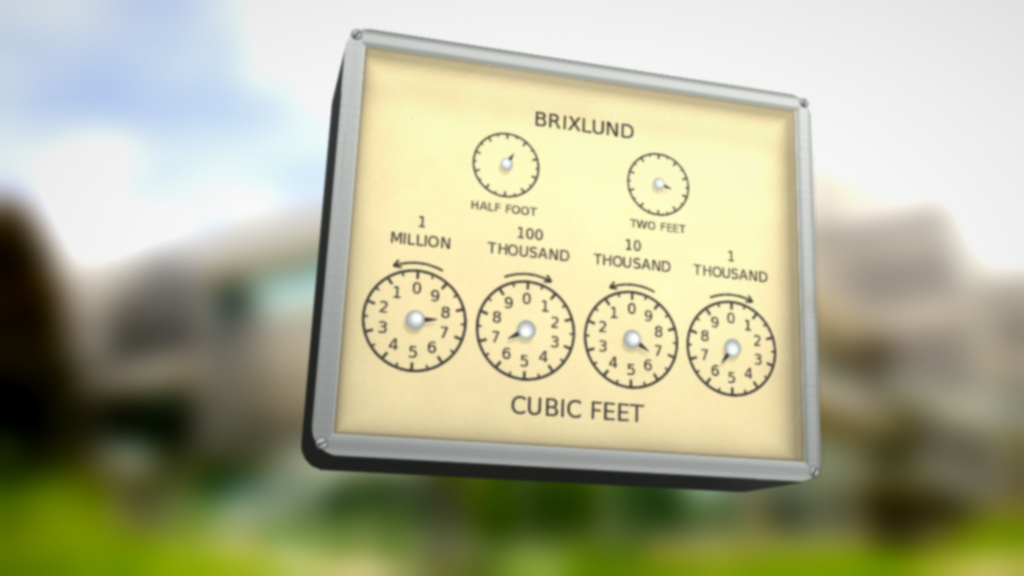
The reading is 766600
